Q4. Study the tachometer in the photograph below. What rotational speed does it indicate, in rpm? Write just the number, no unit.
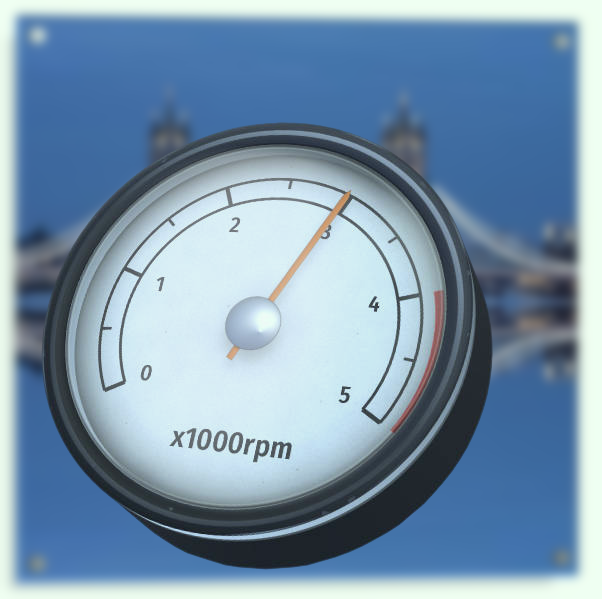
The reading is 3000
